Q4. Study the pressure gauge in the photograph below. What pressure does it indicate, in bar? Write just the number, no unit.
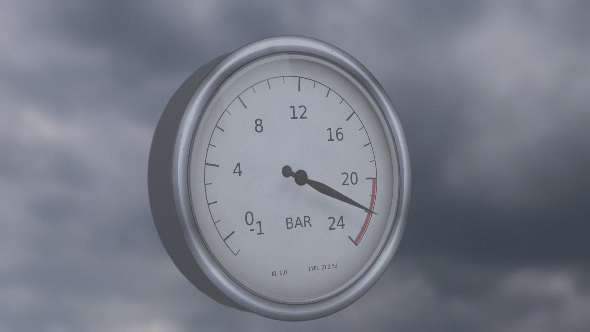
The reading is 22
